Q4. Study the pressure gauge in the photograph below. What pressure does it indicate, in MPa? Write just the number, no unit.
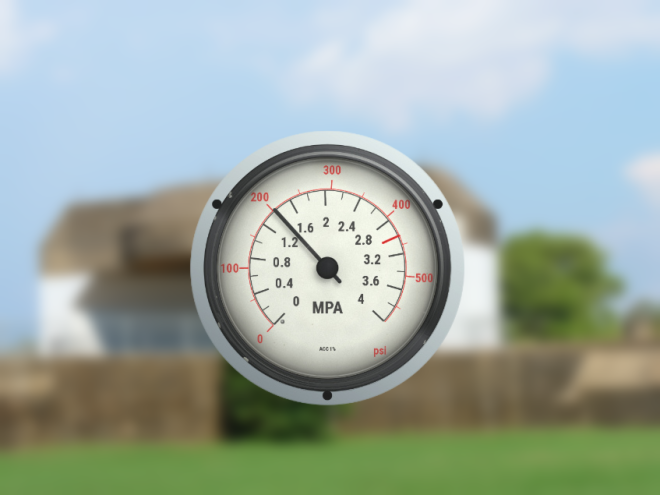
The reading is 1.4
